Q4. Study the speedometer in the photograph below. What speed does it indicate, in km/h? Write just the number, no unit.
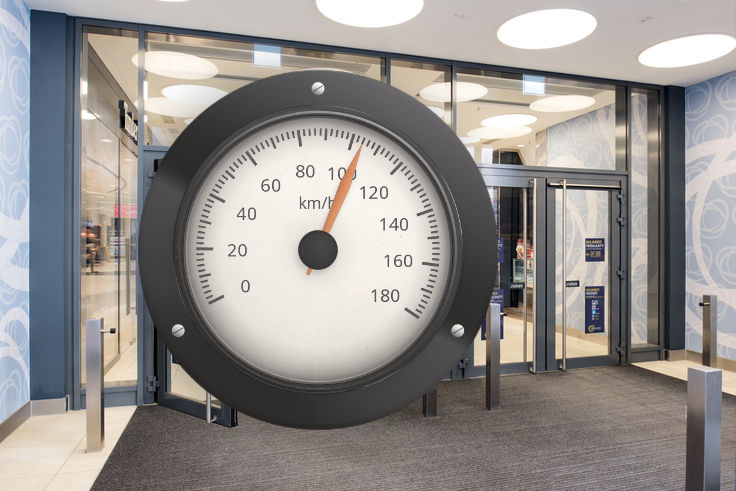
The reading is 104
